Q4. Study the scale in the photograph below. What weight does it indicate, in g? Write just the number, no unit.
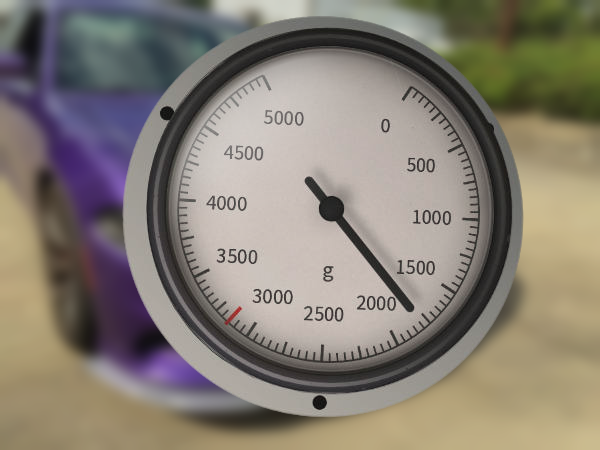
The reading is 1800
